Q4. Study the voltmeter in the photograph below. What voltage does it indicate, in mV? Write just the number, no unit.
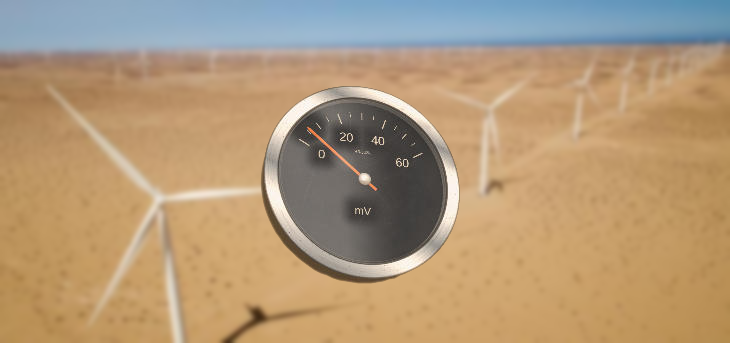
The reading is 5
